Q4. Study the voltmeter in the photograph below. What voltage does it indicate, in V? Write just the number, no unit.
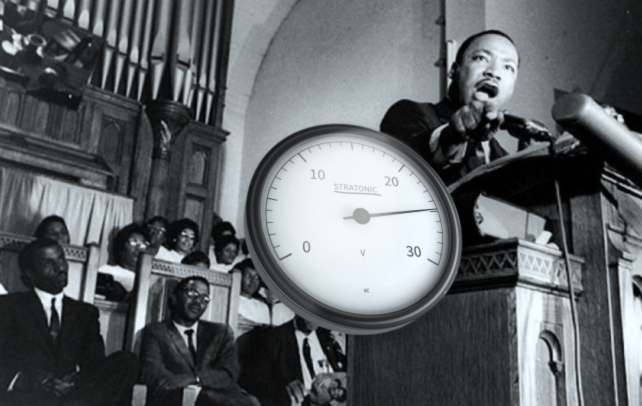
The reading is 25
